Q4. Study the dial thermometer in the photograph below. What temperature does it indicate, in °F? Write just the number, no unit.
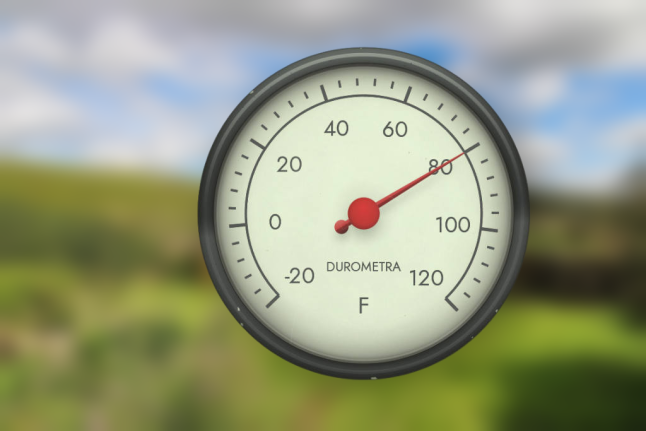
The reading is 80
